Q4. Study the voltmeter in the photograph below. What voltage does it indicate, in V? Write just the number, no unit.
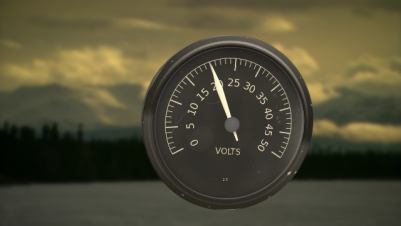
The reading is 20
